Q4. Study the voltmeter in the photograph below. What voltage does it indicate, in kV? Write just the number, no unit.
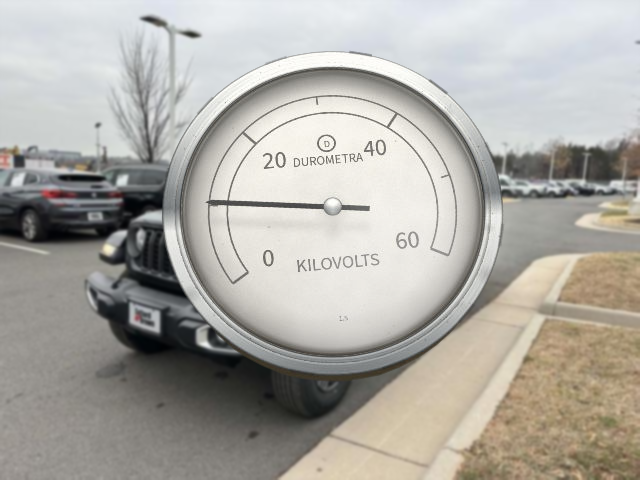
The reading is 10
